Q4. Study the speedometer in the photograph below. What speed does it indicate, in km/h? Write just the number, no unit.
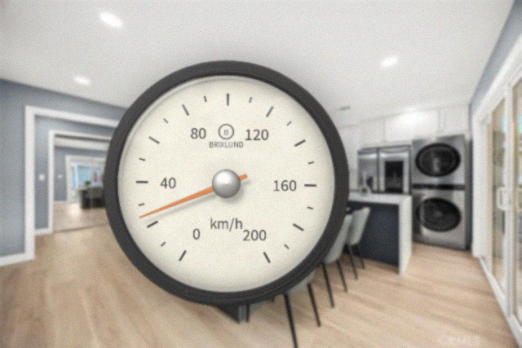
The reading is 25
